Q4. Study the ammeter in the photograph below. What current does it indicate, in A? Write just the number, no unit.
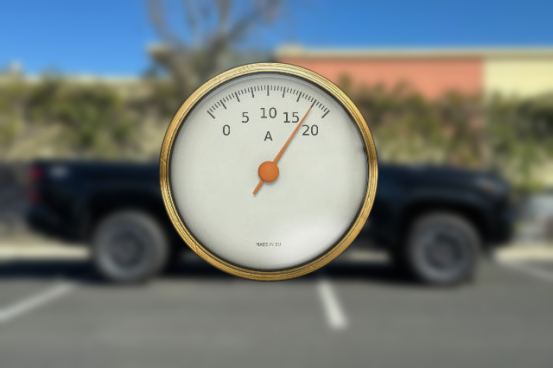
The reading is 17.5
